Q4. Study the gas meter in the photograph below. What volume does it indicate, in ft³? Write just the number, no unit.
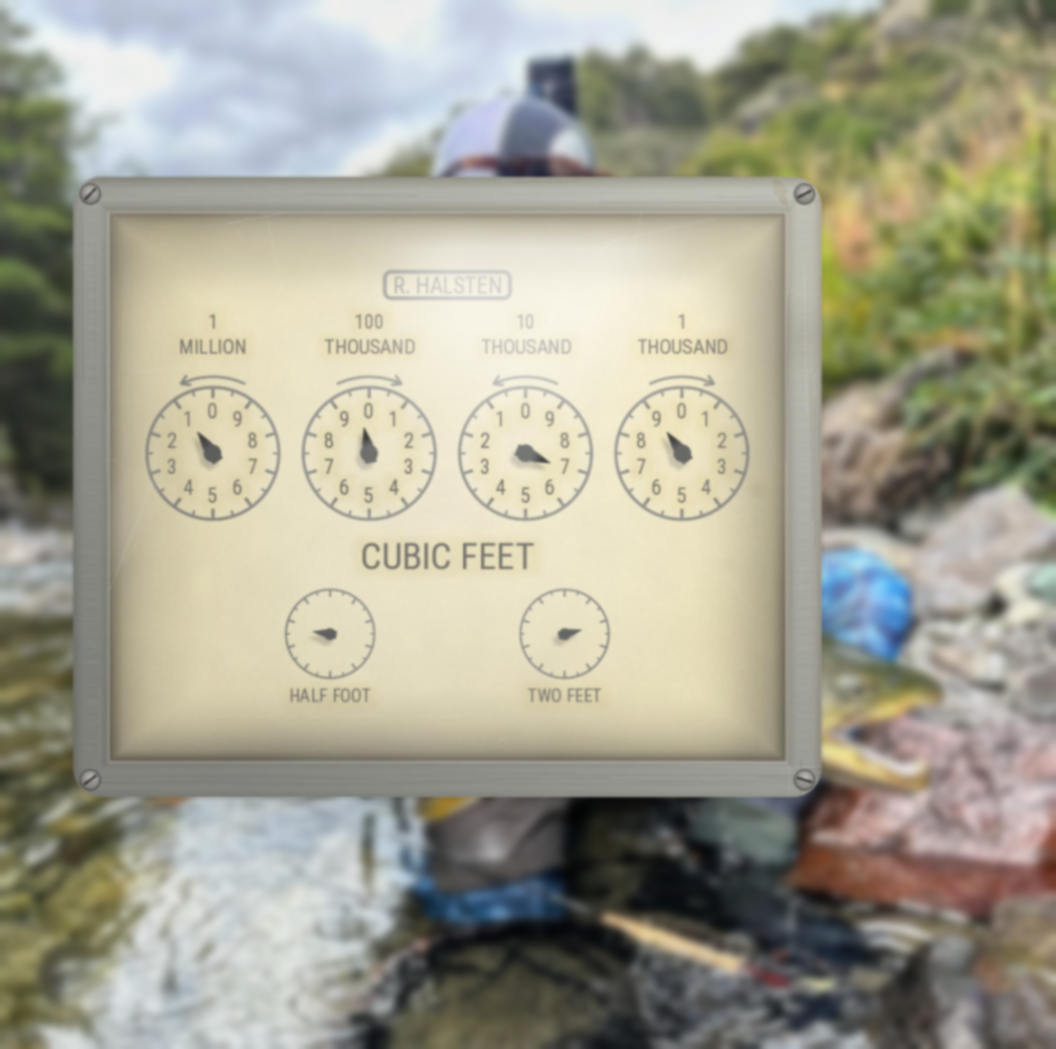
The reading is 96900
